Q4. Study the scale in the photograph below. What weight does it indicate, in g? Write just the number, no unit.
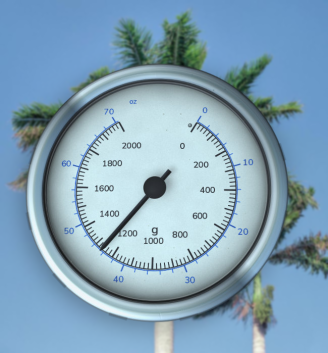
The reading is 1260
